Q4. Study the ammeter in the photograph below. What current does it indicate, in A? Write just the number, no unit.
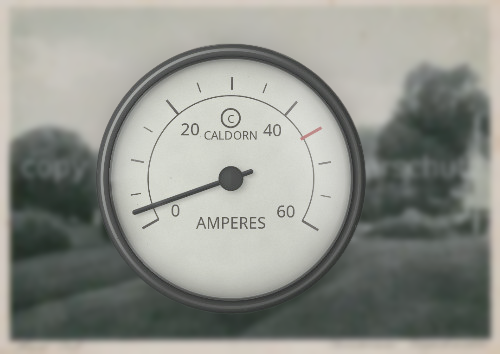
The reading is 2.5
